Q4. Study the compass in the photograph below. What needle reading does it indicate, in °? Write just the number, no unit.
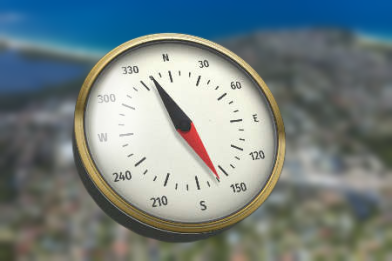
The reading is 160
